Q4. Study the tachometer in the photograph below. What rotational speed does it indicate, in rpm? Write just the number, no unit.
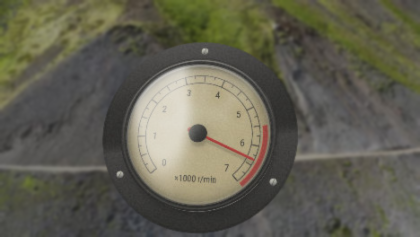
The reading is 6375
